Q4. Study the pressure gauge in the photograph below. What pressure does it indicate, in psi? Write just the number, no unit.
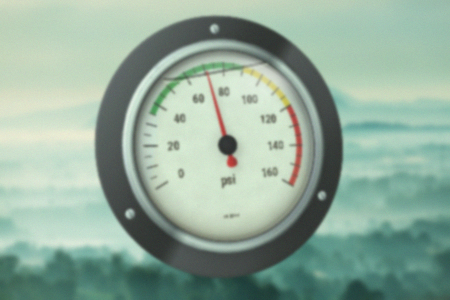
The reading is 70
